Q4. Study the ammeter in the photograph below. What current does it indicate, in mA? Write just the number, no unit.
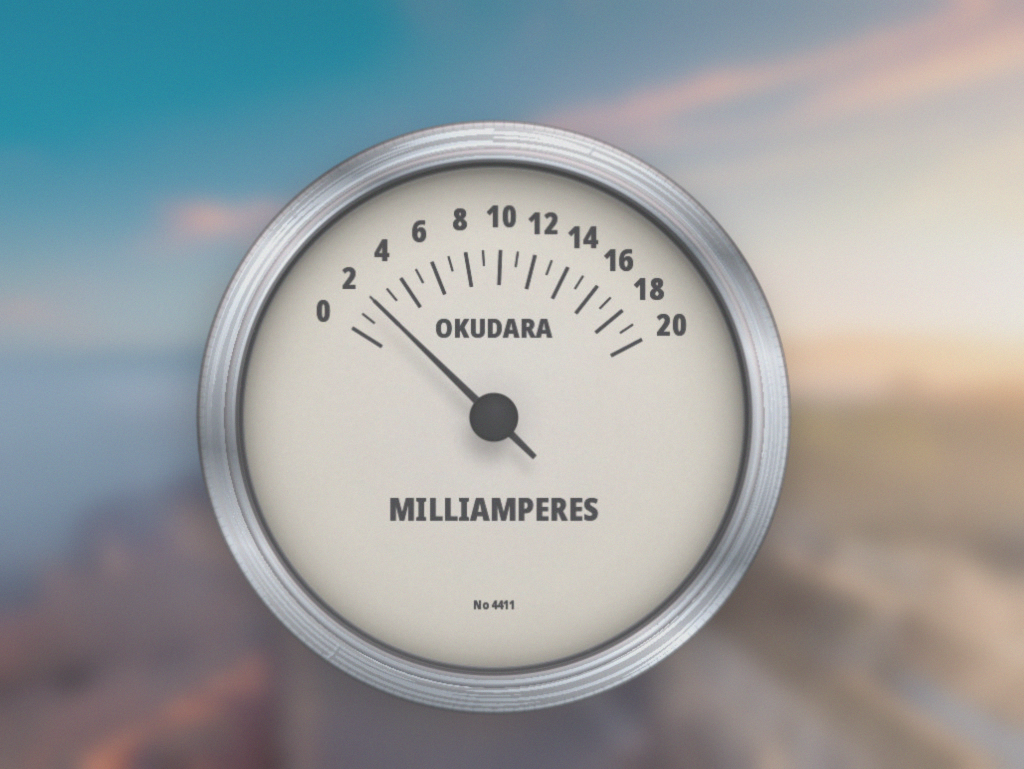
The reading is 2
